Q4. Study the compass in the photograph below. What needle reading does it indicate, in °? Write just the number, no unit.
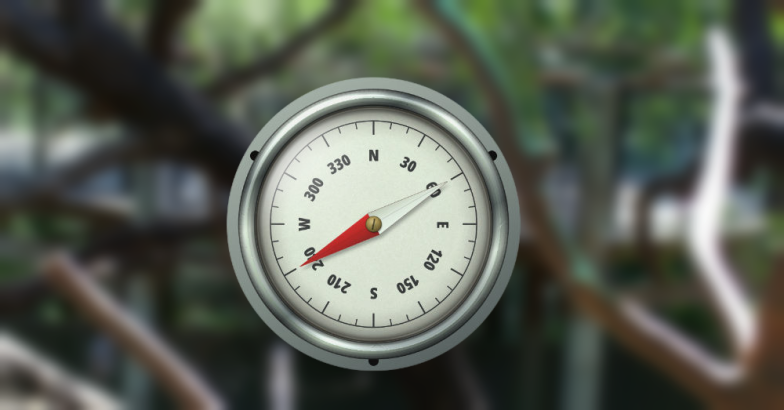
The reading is 240
